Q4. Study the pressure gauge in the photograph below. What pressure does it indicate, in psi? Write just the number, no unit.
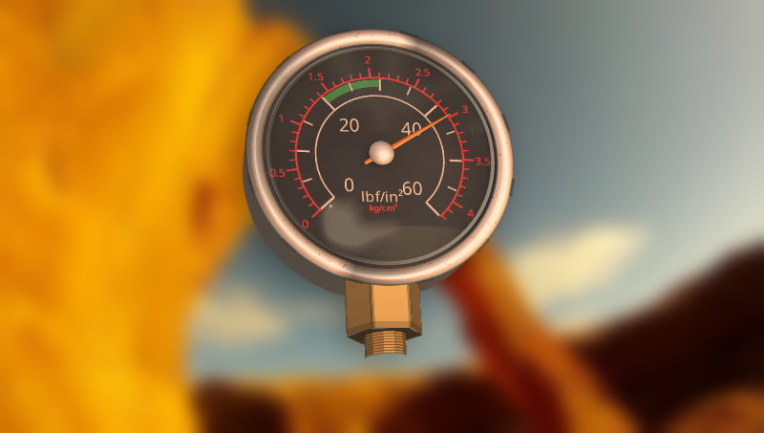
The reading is 42.5
